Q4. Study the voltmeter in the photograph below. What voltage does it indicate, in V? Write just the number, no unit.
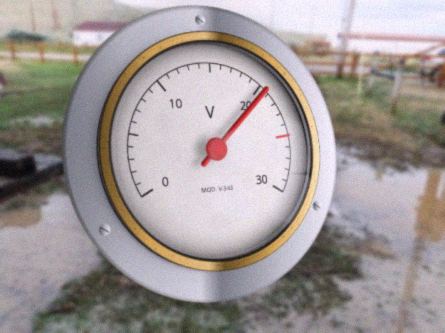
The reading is 20.5
